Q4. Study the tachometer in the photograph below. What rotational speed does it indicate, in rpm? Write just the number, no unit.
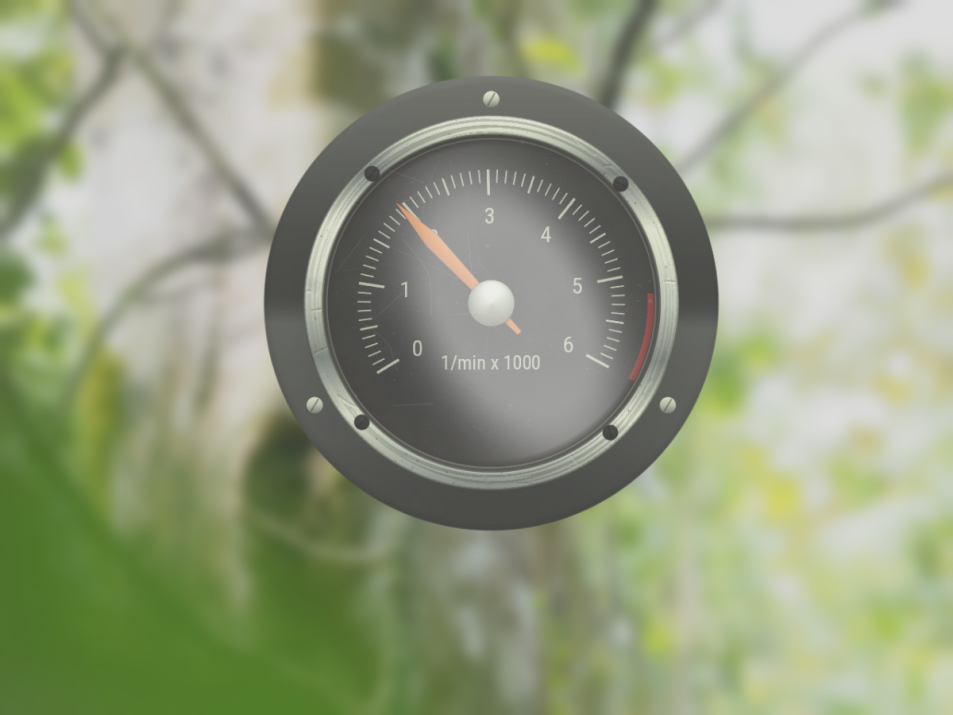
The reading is 1950
